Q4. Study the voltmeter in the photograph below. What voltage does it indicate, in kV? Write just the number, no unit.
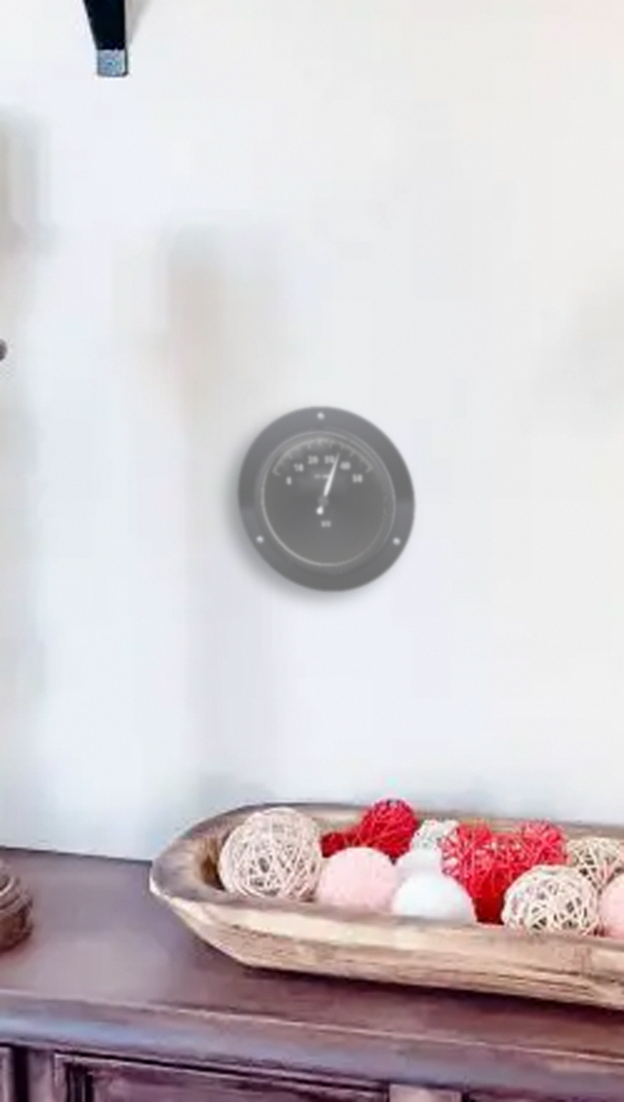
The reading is 35
